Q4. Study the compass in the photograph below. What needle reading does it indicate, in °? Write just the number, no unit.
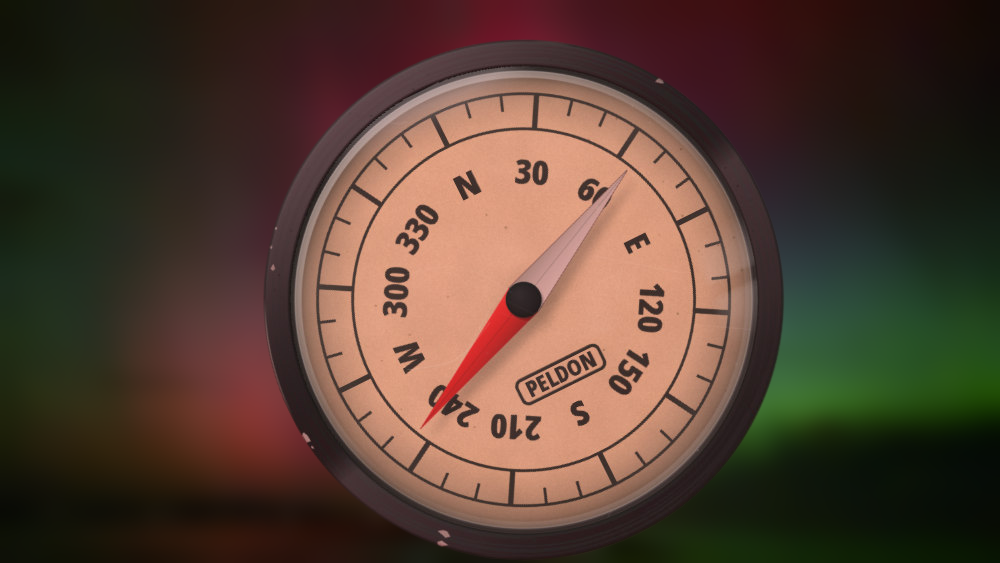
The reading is 245
